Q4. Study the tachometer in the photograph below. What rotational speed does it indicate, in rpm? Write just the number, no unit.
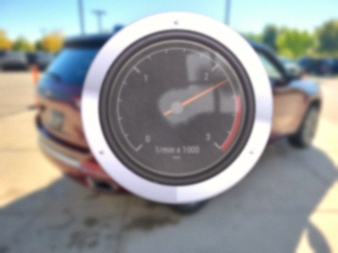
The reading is 2200
